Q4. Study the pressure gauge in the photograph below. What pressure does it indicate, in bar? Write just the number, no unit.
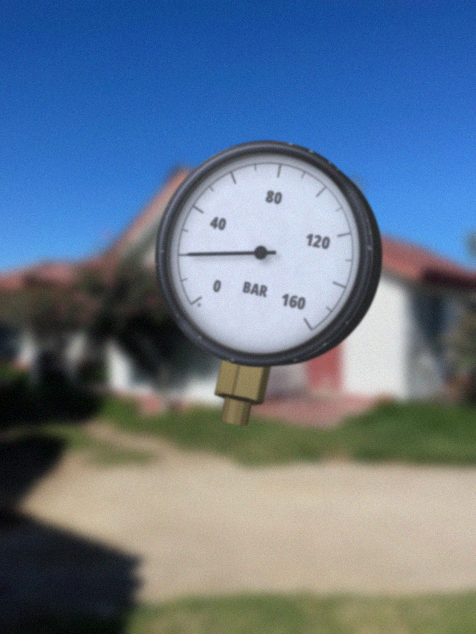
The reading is 20
